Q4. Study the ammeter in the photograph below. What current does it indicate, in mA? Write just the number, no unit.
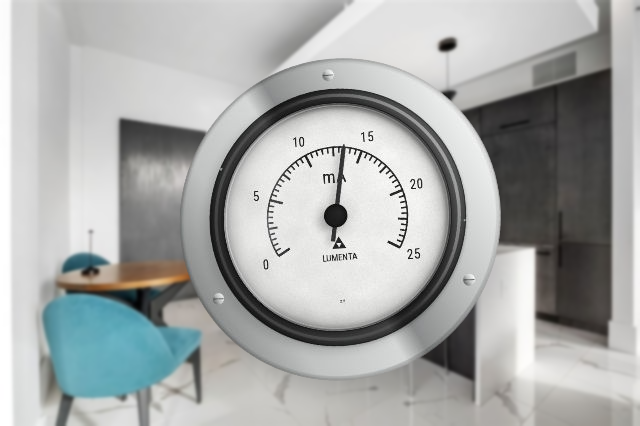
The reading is 13.5
